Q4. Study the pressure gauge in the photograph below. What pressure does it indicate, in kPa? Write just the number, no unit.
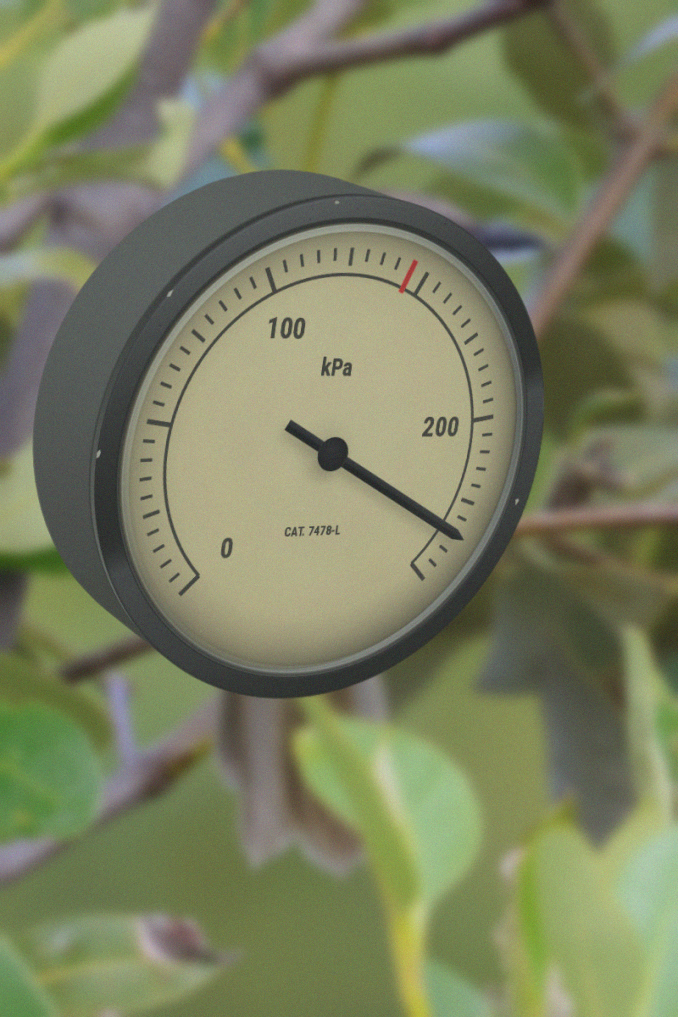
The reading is 235
